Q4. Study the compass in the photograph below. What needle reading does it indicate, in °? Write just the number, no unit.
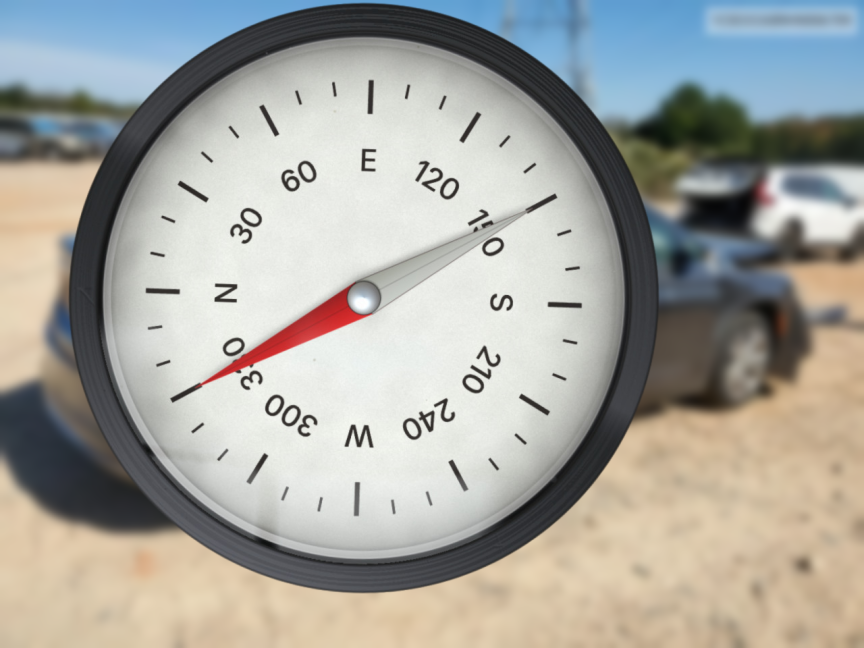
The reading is 330
